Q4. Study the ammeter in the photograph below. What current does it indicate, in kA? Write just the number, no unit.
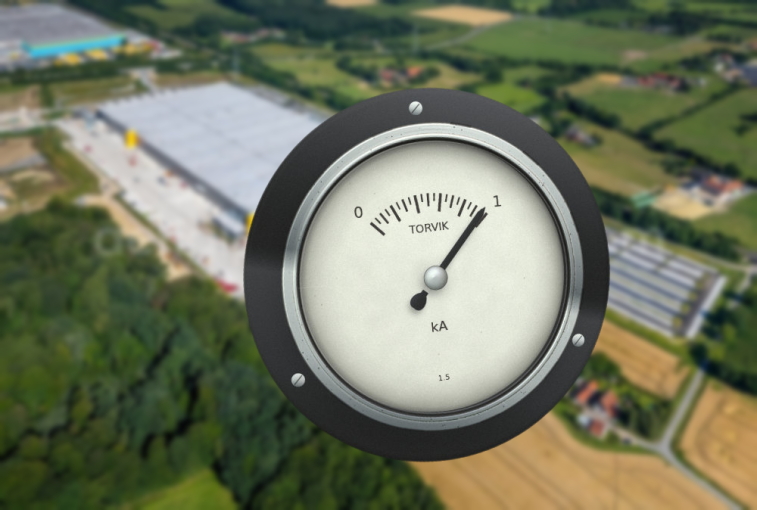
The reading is 0.95
